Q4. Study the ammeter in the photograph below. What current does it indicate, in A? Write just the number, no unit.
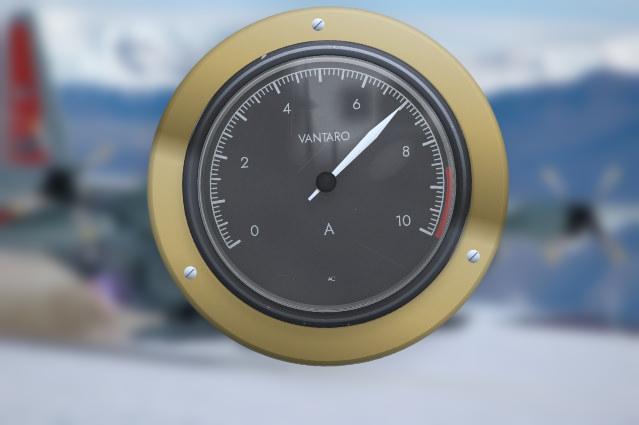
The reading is 7
